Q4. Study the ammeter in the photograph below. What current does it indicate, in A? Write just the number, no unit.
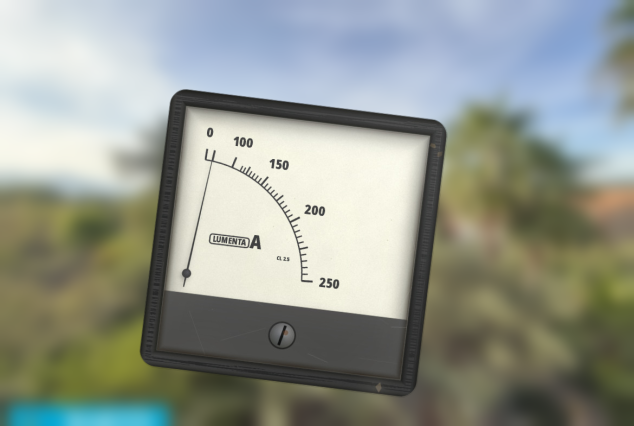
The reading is 50
